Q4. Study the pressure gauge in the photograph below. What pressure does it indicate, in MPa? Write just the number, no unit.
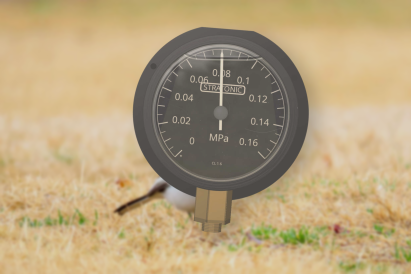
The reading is 0.08
